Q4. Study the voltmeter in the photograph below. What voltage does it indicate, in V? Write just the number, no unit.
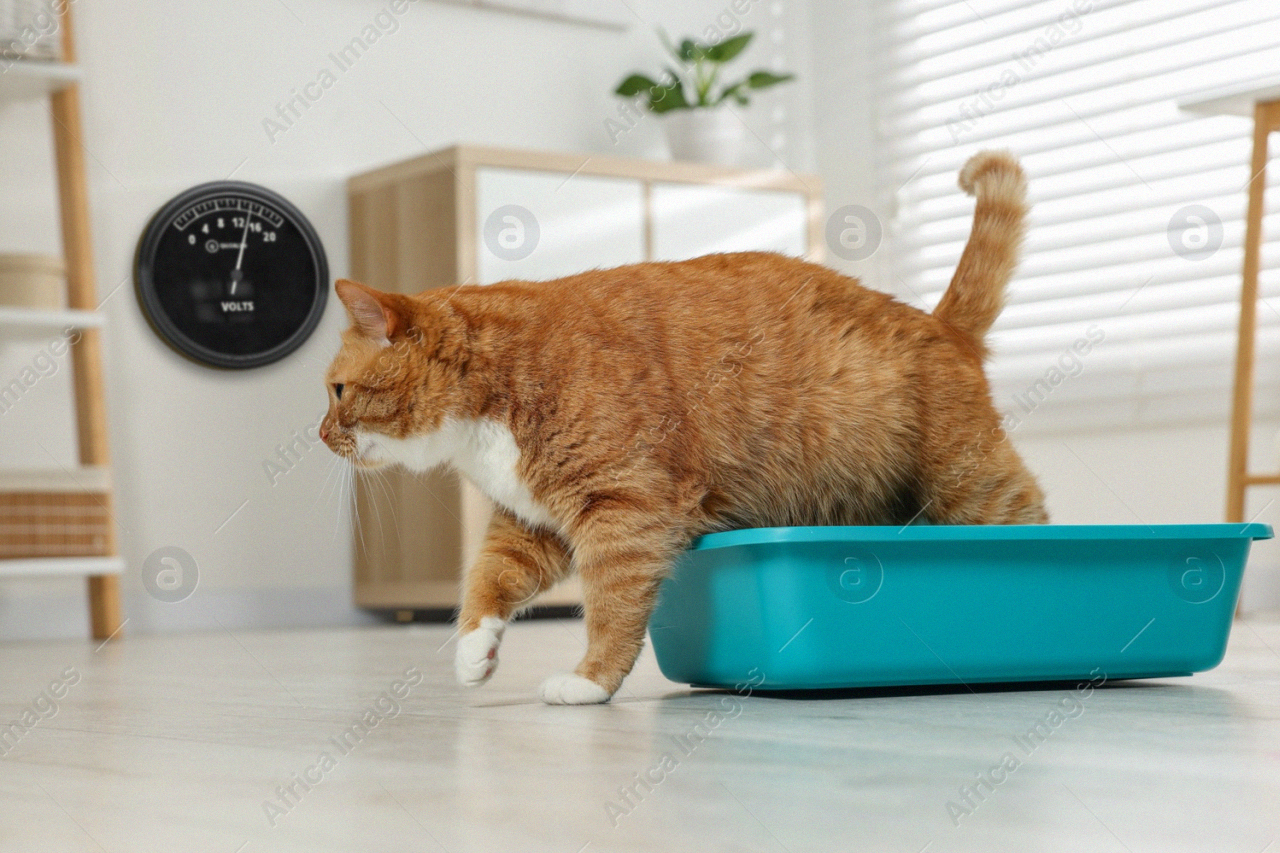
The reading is 14
